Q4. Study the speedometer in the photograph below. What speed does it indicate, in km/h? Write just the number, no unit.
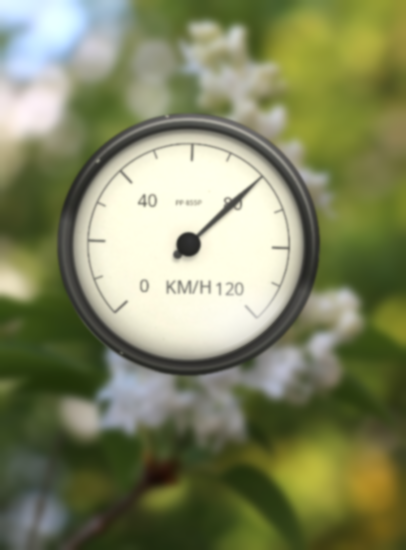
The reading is 80
